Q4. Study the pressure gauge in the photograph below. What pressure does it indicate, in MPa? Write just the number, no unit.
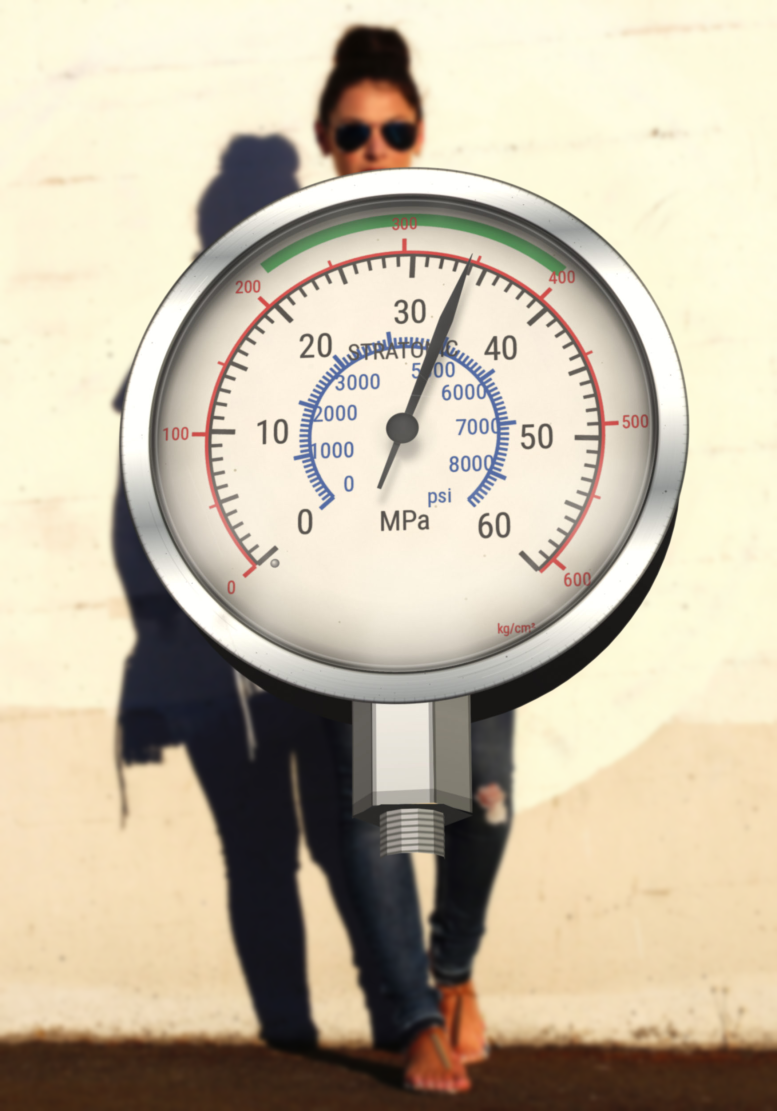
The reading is 34
